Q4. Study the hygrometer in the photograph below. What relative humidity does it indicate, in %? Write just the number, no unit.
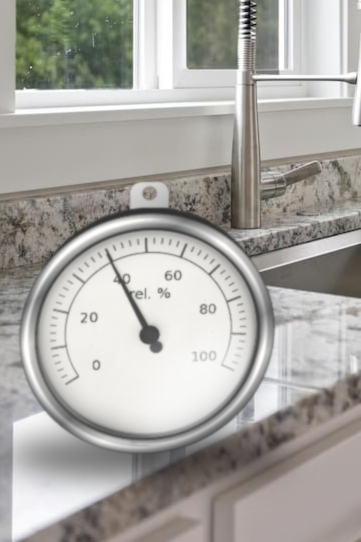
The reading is 40
